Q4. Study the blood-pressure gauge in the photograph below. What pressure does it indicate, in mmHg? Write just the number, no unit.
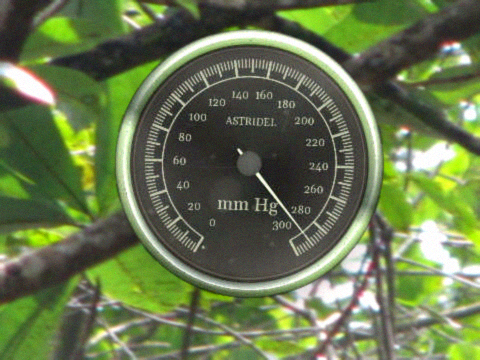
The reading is 290
